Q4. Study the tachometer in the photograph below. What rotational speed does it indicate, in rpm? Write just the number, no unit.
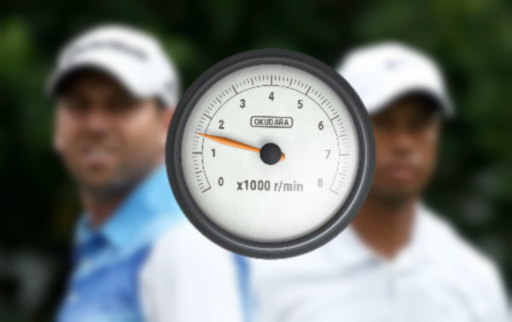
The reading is 1500
